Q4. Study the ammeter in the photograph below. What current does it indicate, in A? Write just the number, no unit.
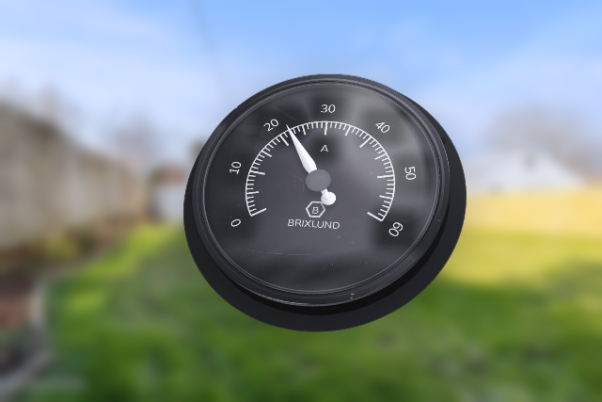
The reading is 22
